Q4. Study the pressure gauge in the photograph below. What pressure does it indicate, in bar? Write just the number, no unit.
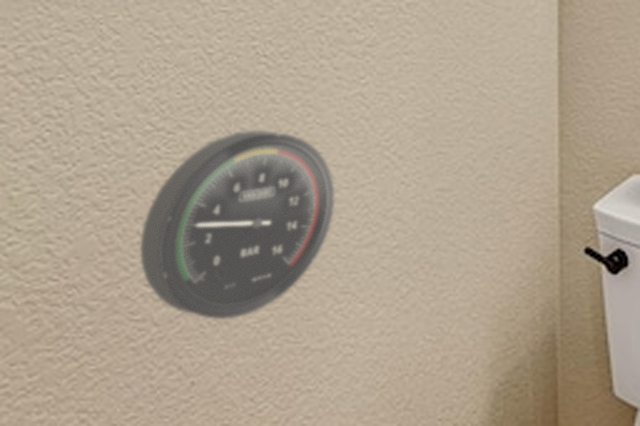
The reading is 3
